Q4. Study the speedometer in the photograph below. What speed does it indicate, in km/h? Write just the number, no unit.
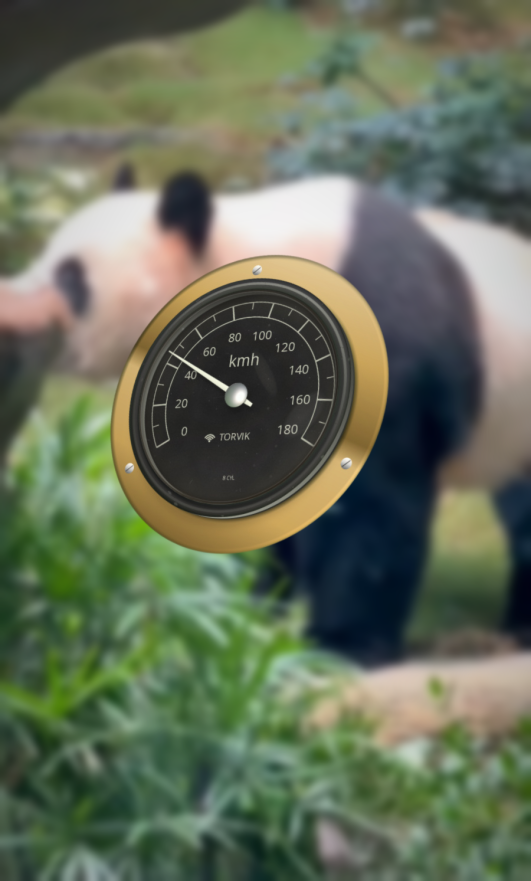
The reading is 45
